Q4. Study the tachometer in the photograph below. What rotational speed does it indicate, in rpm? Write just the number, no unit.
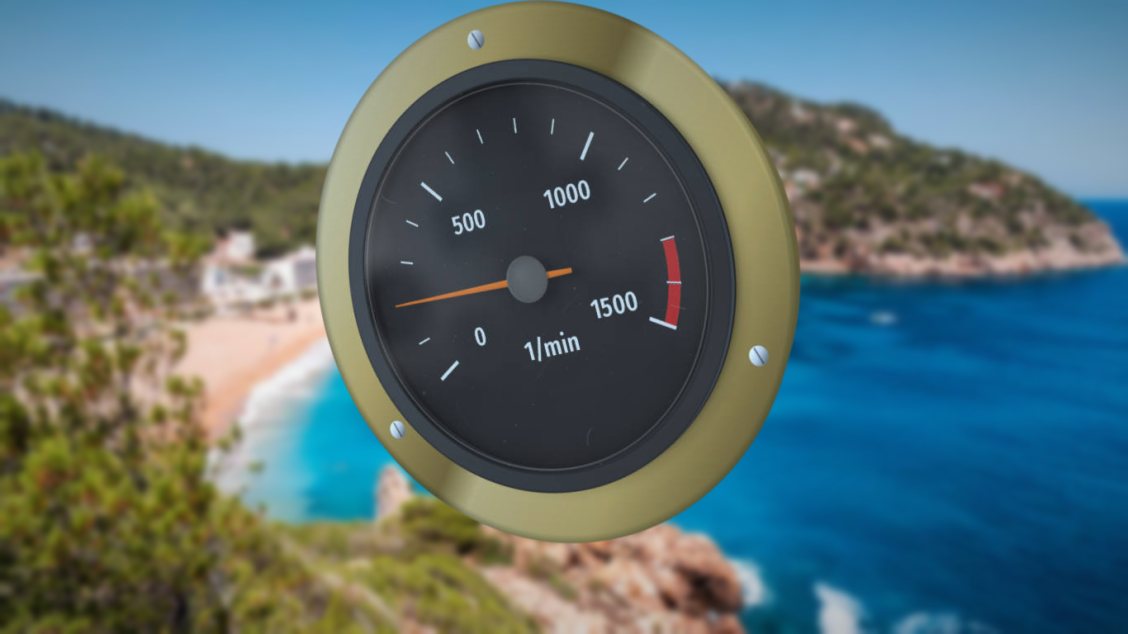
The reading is 200
